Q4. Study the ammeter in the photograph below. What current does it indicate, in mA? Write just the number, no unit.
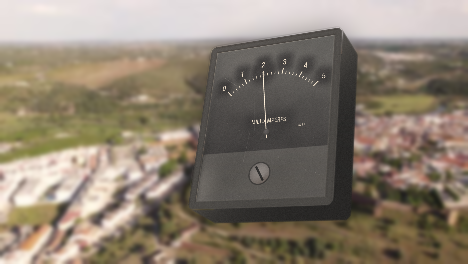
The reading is 2
